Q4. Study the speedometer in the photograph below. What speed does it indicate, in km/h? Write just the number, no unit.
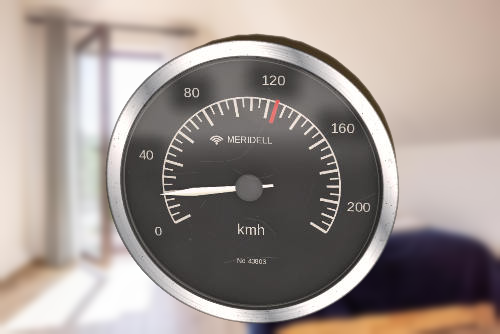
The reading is 20
